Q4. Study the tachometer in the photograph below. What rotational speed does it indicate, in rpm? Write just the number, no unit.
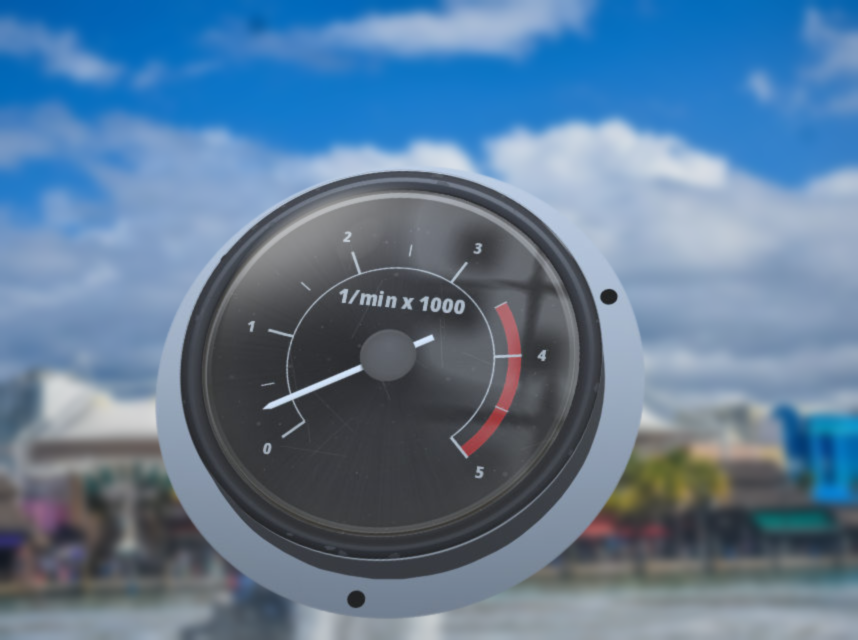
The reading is 250
